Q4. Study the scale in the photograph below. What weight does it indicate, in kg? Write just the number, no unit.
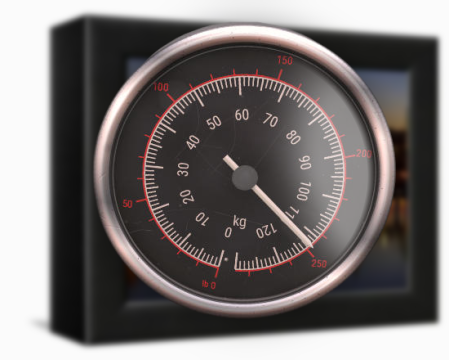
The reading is 112
